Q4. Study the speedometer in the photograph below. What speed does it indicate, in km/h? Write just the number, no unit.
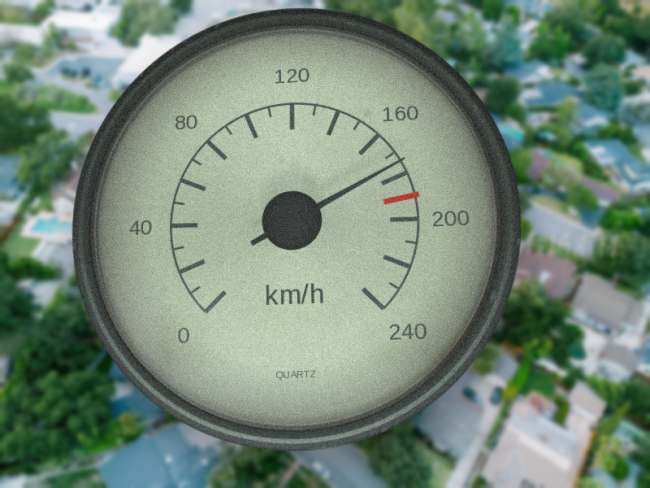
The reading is 175
